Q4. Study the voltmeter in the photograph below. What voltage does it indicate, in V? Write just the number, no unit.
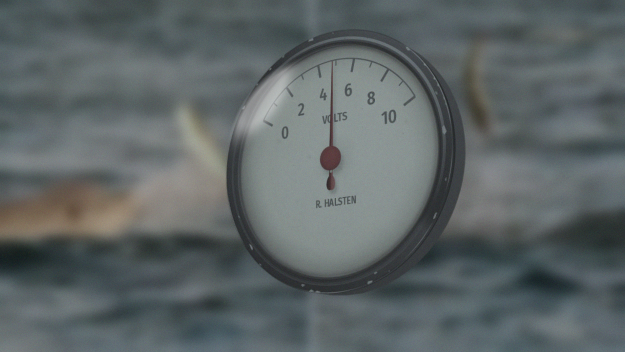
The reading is 5
